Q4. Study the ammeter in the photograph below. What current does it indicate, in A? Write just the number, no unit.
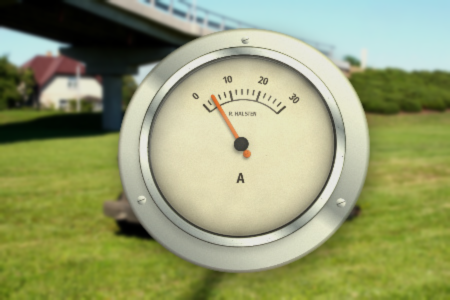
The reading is 4
